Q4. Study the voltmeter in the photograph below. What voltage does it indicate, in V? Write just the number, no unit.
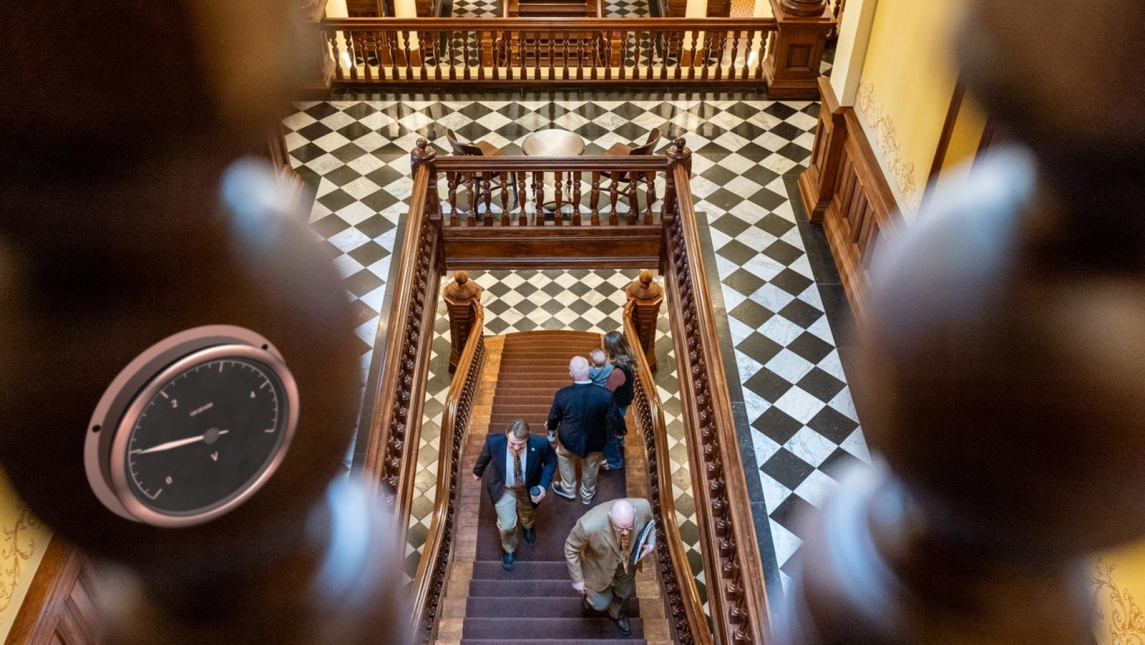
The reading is 1
